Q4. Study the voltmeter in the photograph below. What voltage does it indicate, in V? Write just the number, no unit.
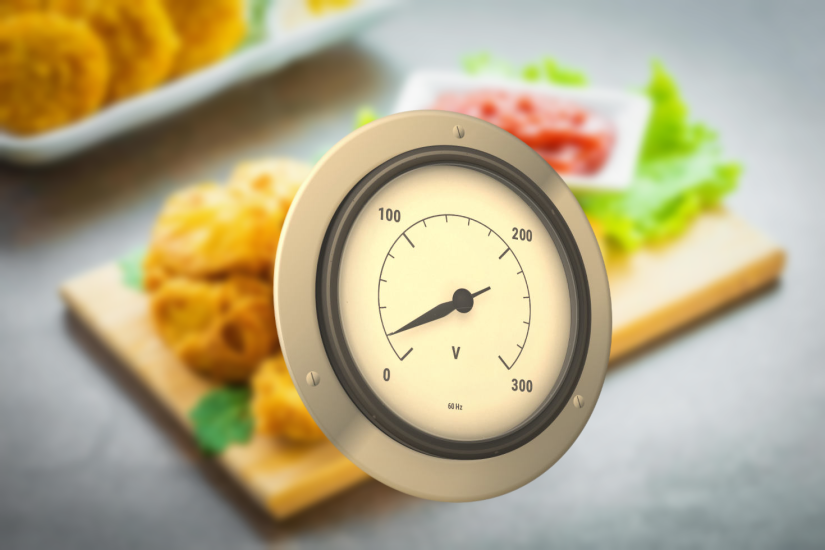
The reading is 20
